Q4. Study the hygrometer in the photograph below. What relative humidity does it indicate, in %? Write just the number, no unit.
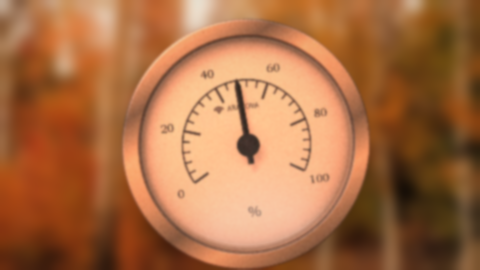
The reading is 48
